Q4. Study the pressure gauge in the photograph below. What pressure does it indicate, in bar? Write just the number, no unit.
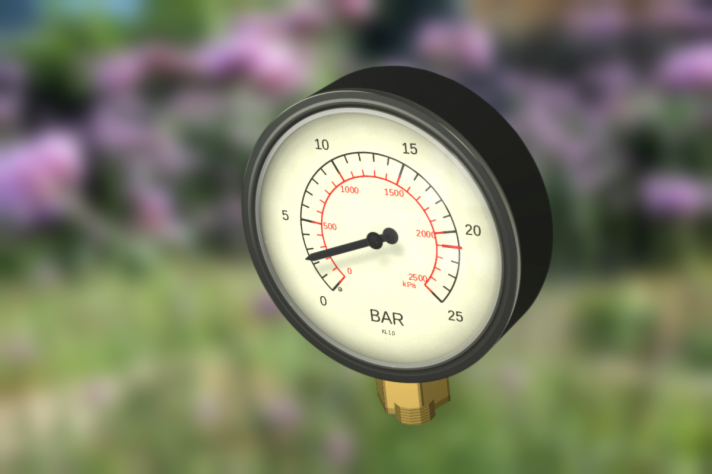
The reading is 2.5
